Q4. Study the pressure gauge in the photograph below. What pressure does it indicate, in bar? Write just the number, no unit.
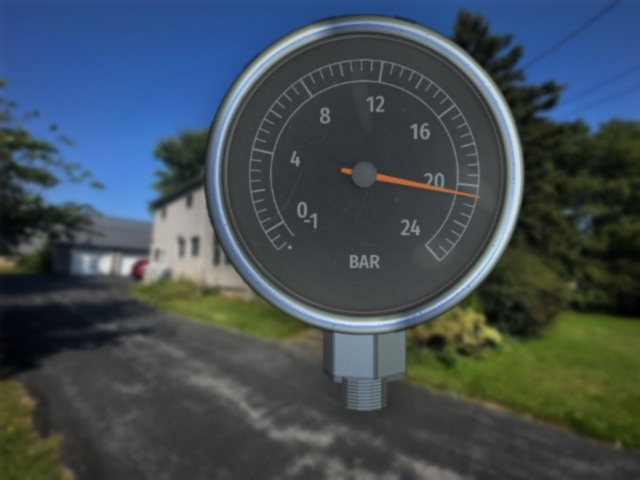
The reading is 20.5
